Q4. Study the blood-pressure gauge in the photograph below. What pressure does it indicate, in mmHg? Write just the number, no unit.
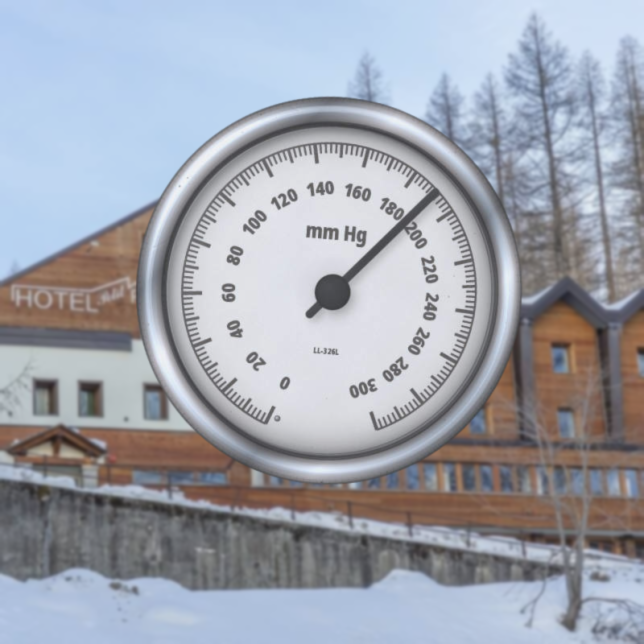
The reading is 190
